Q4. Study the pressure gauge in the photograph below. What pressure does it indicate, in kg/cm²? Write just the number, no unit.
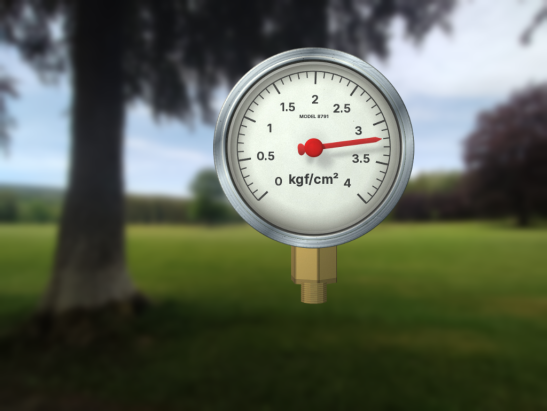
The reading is 3.2
